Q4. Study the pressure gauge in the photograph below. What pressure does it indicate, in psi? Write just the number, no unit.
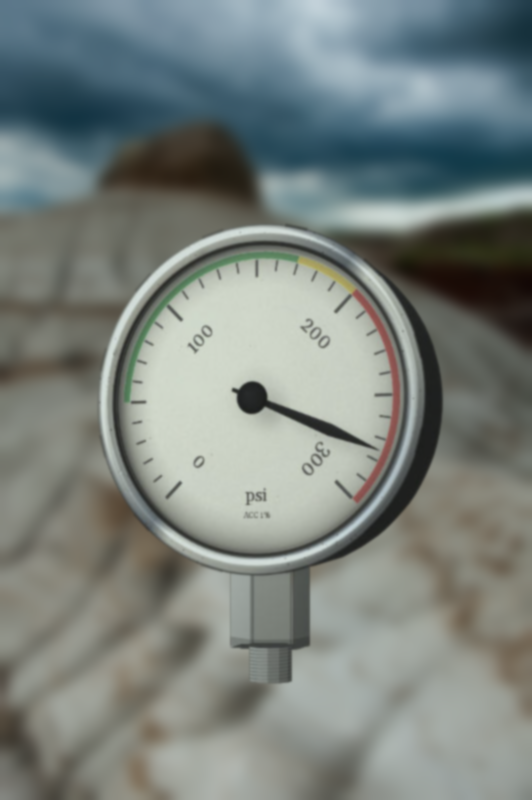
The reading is 275
